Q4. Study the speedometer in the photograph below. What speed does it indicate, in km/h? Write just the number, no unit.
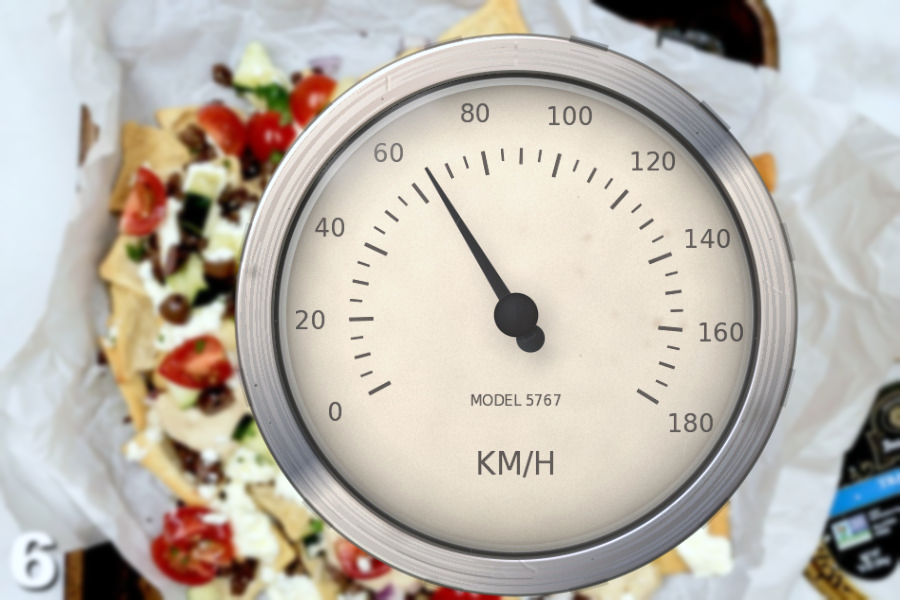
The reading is 65
